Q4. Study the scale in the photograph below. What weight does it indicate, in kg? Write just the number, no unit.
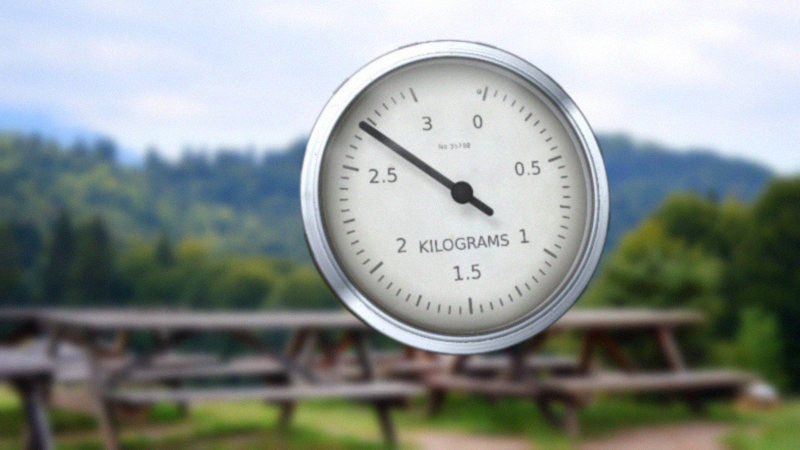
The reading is 2.7
